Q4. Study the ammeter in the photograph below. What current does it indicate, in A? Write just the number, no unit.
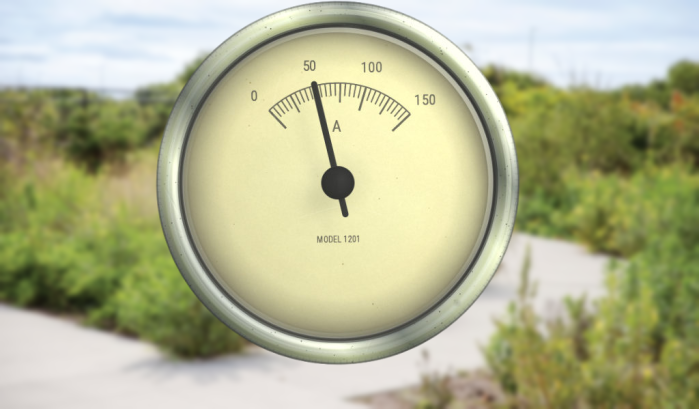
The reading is 50
